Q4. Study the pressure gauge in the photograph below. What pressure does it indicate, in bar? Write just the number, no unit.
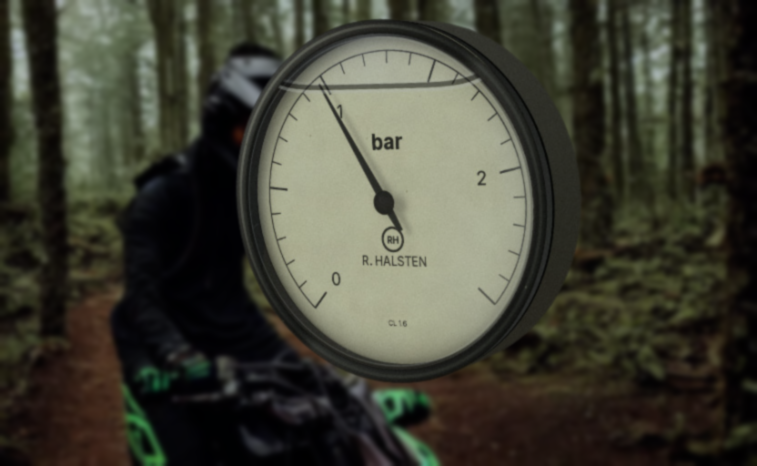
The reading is 1
